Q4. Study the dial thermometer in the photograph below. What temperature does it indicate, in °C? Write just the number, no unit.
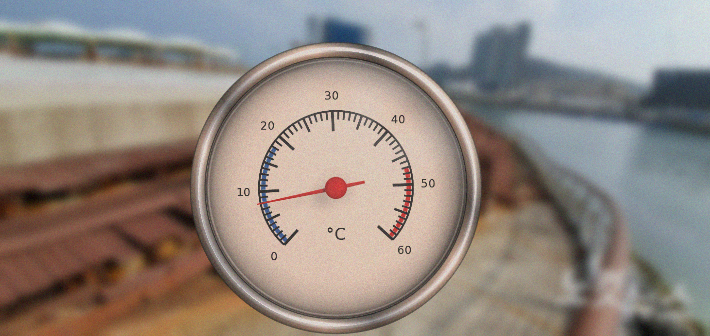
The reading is 8
